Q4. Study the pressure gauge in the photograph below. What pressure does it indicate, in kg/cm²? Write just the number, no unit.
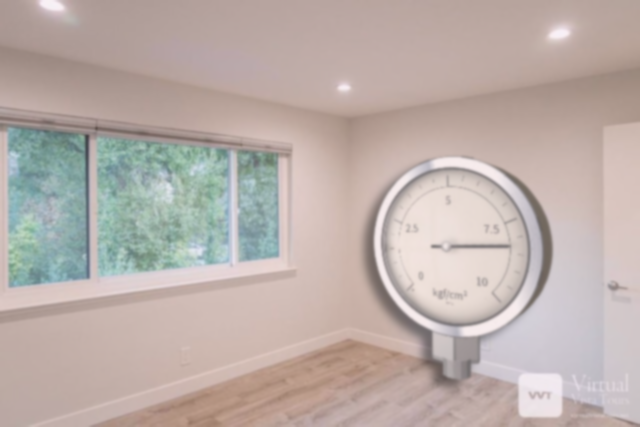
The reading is 8.25
